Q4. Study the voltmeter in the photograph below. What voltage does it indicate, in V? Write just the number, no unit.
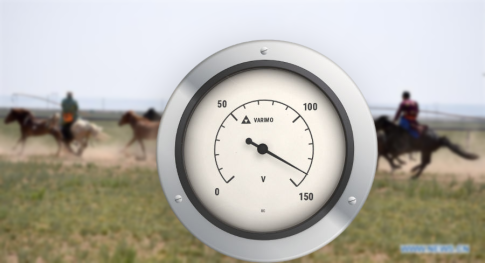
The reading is 140
